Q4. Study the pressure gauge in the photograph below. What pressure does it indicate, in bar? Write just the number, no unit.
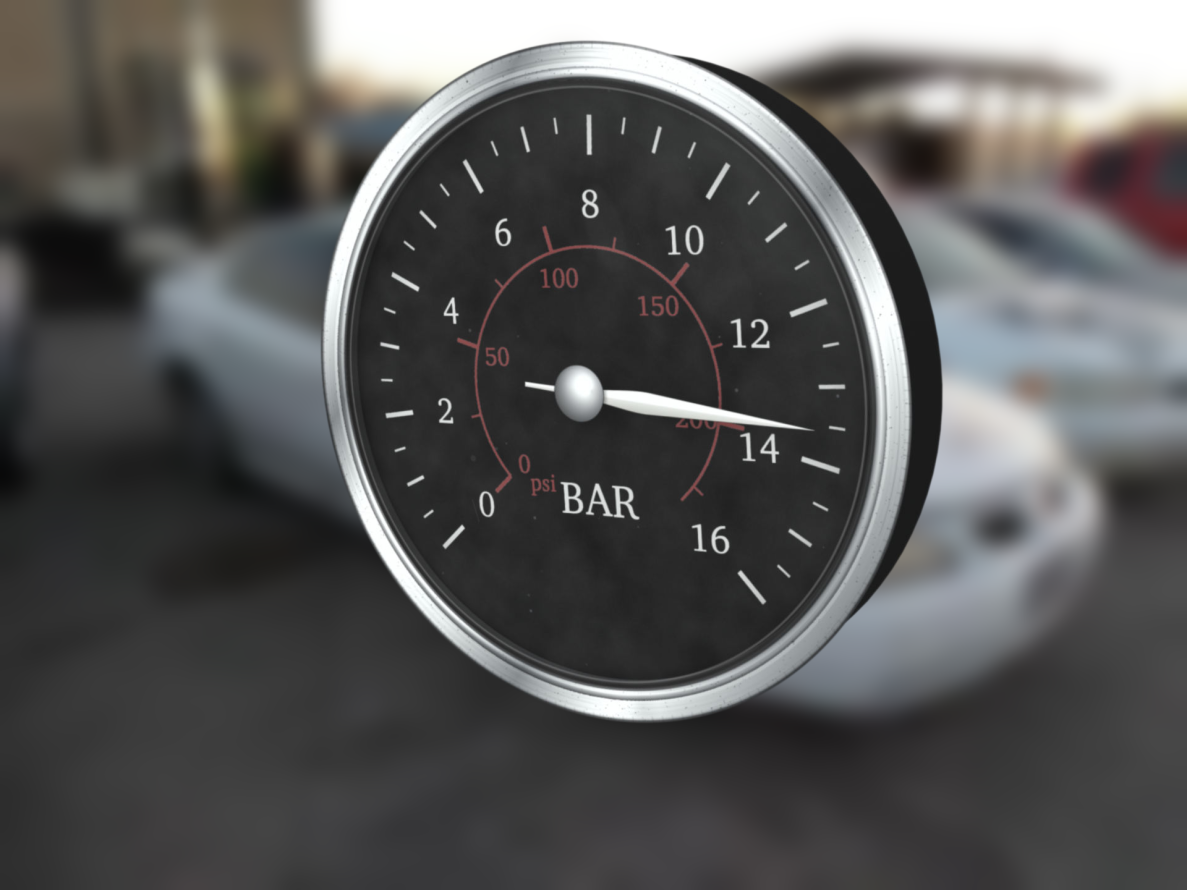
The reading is 13.5
